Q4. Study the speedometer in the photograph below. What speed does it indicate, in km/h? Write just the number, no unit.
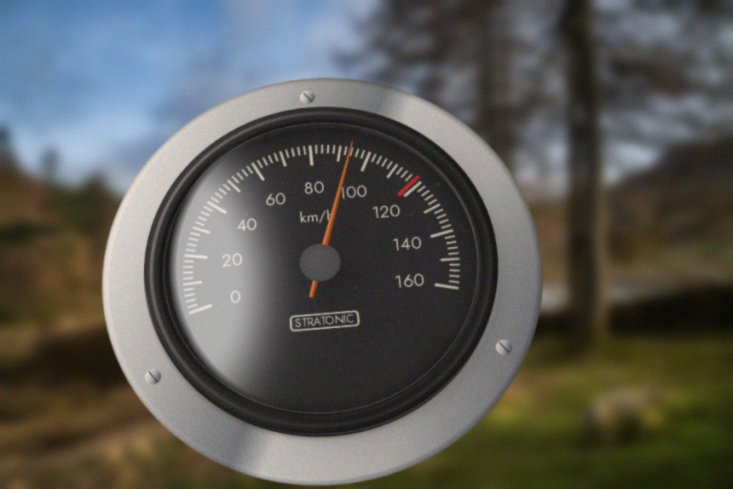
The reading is 94
